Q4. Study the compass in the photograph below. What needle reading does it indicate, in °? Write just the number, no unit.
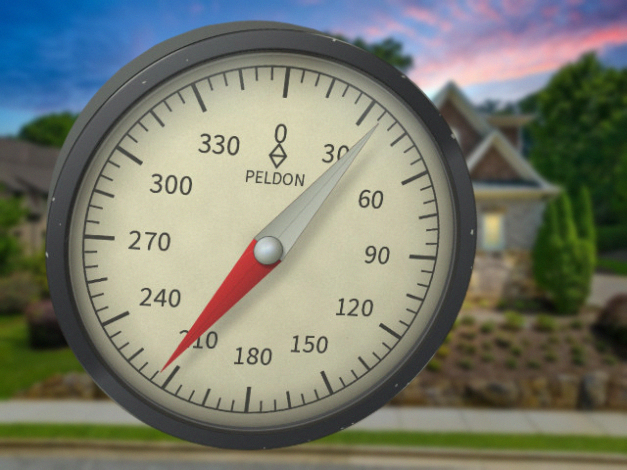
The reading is 215
